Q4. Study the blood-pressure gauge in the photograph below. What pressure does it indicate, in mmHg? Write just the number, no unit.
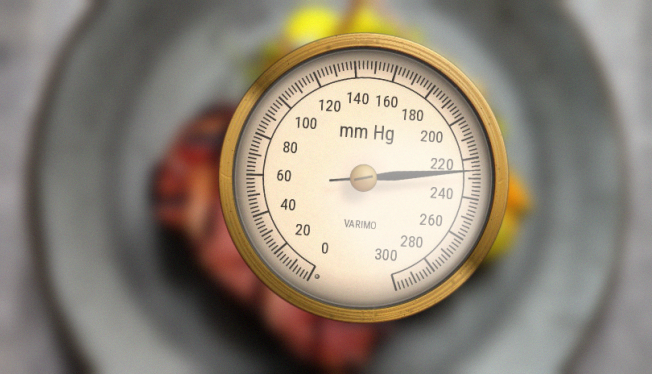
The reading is 226
